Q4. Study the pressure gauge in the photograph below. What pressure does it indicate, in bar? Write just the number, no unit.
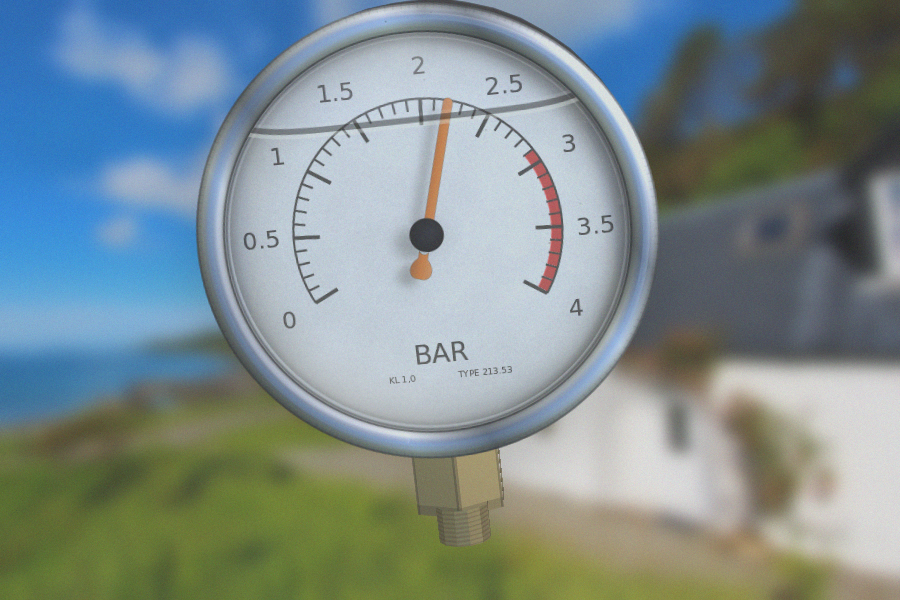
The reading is 2.2
